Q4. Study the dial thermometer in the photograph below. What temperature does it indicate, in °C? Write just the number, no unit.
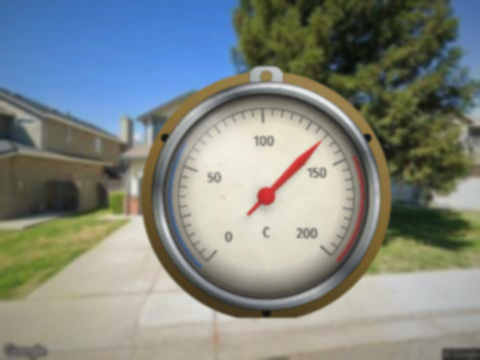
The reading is 135
